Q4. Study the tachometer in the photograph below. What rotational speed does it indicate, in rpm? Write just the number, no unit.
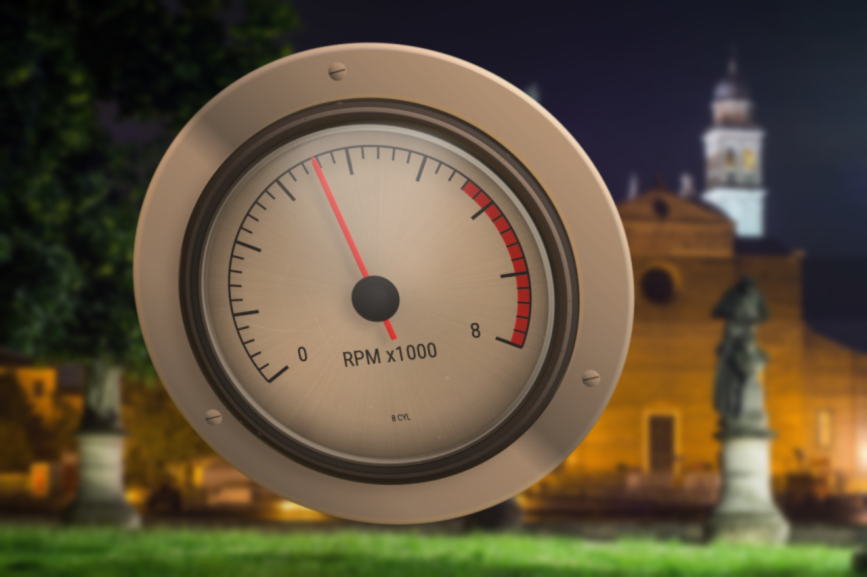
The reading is 3600
